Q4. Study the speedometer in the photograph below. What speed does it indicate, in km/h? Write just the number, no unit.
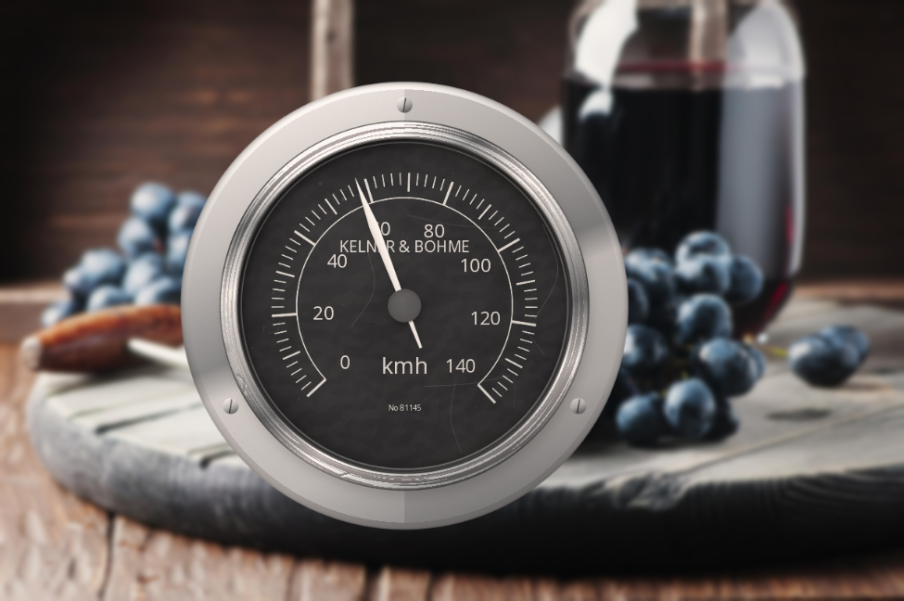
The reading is 58
